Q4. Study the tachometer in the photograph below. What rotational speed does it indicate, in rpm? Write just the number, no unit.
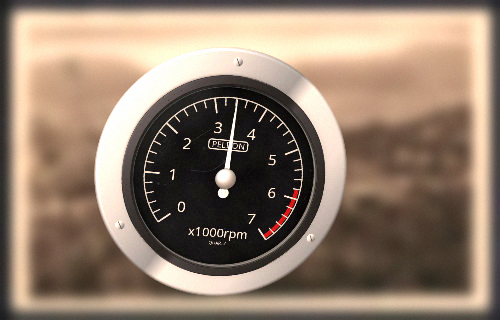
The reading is 3400
